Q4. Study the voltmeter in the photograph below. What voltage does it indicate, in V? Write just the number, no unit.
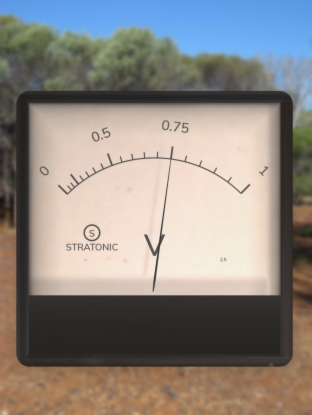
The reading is 0.75
